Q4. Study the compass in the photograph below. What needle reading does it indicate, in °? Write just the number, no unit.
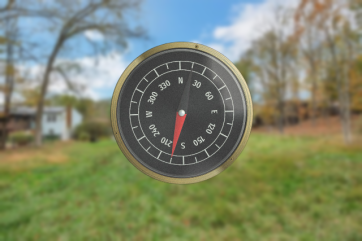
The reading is 195
